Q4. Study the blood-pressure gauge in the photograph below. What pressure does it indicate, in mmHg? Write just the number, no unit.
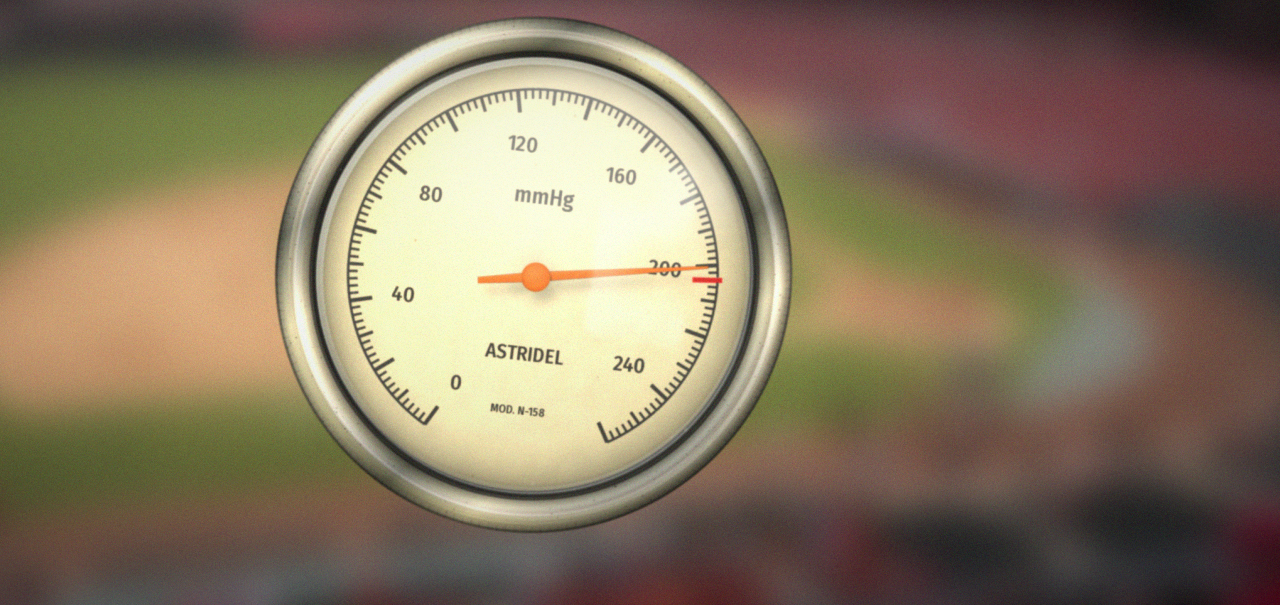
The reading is 200
